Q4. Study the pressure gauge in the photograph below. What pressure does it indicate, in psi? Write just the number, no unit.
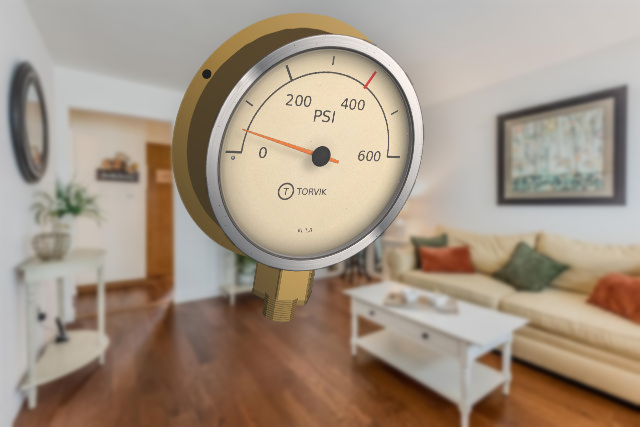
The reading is 50
